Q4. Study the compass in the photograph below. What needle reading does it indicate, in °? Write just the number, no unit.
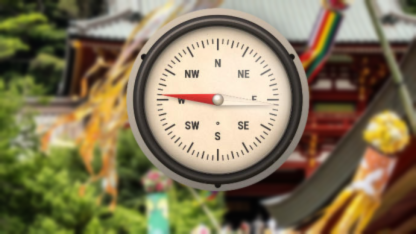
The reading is 275
